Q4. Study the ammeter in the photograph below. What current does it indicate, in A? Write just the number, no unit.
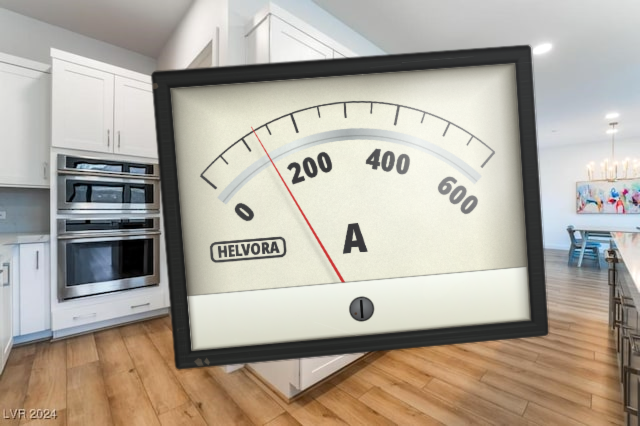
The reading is 125
